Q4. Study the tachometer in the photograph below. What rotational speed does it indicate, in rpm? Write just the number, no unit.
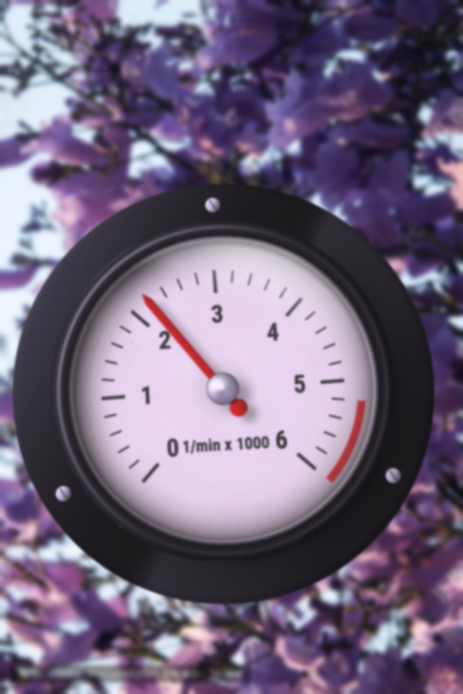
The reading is 2200
